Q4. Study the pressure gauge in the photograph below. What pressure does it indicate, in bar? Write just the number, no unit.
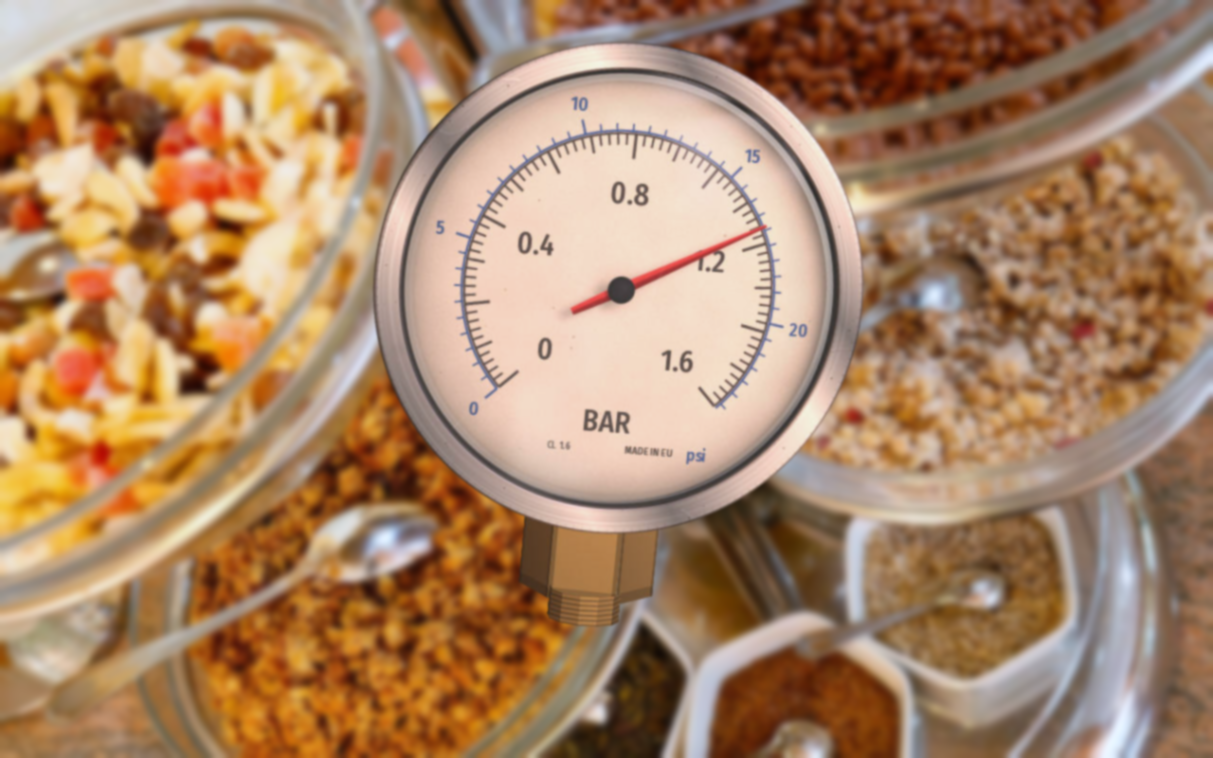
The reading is 1.16
